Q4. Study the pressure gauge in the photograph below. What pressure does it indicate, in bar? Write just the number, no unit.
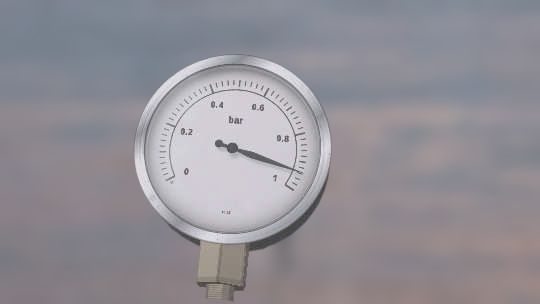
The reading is 0.94
